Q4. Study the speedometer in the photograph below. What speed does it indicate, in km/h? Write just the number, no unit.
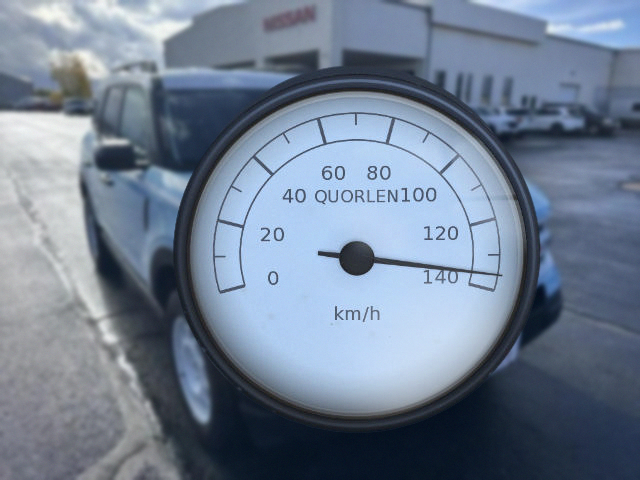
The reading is 135
